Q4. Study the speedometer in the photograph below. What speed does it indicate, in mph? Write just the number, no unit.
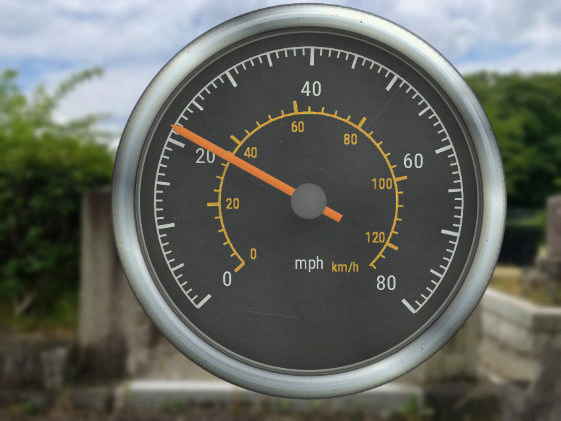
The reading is 21.5
